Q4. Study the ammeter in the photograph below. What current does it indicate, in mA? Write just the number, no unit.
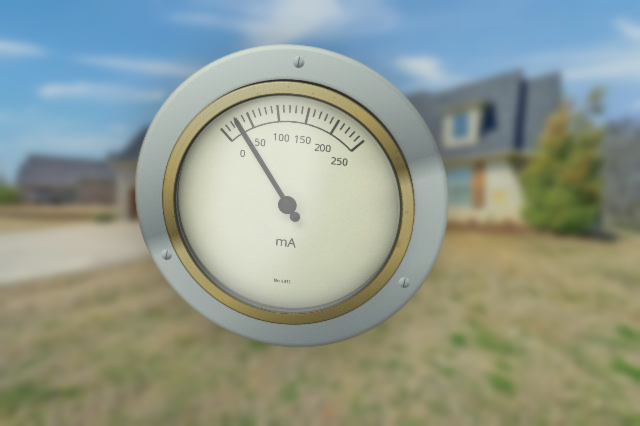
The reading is 30
